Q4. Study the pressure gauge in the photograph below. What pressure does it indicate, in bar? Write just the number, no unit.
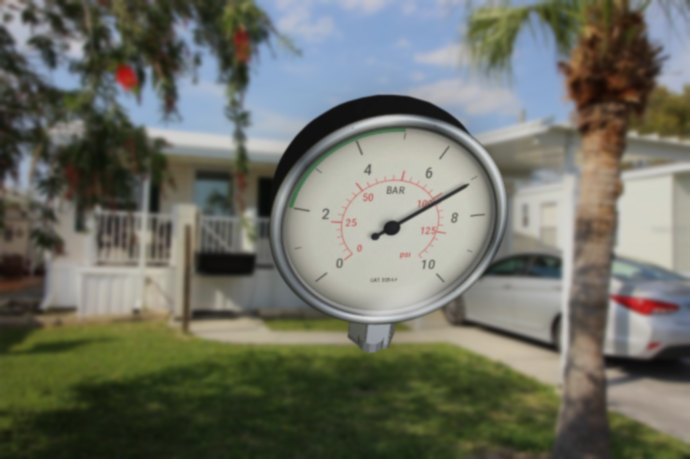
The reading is 7
